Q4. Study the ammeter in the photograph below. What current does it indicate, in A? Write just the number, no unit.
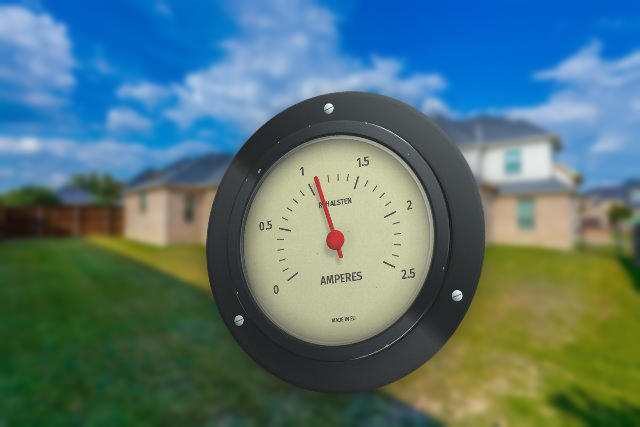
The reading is 1.1
